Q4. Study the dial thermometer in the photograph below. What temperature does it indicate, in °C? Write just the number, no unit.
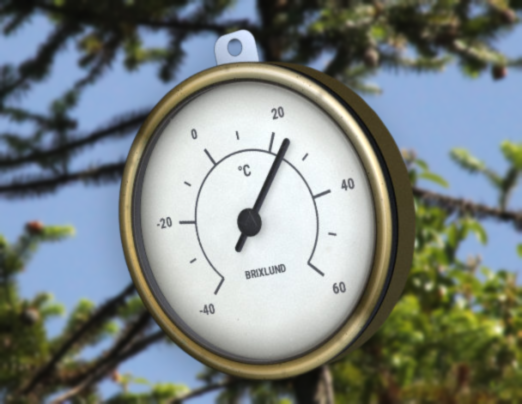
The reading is 25
